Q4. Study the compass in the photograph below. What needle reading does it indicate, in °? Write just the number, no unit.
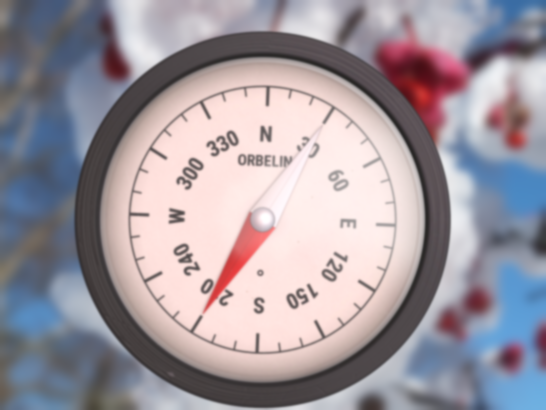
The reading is 210
